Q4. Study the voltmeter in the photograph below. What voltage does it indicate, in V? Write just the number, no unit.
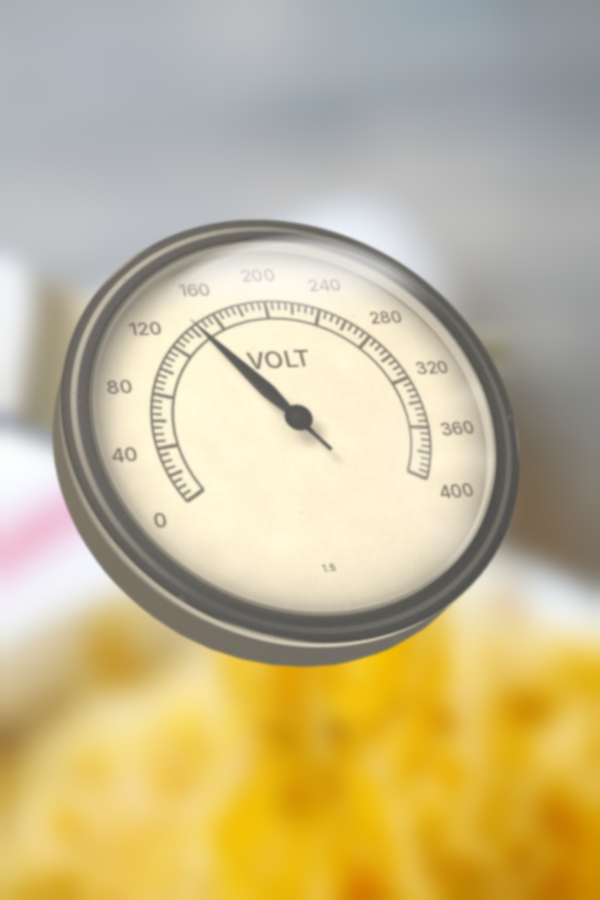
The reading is 140
